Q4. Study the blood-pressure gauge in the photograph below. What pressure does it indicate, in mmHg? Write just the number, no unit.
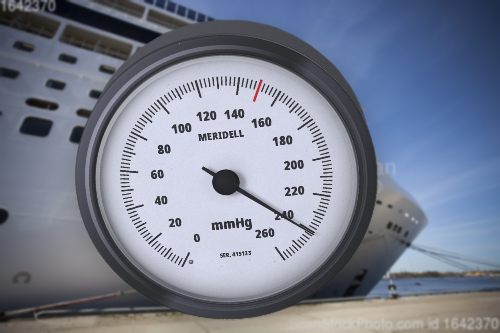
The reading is 240
